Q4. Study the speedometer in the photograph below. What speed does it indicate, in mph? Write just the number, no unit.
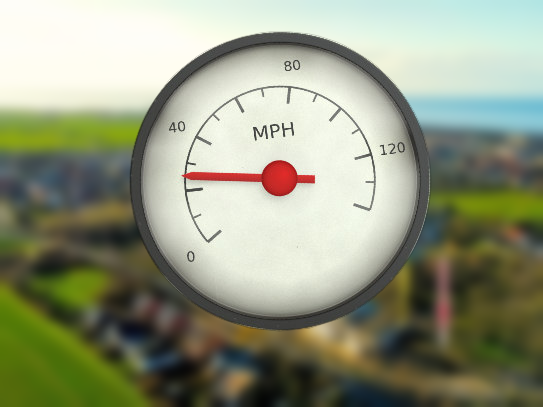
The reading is 25
